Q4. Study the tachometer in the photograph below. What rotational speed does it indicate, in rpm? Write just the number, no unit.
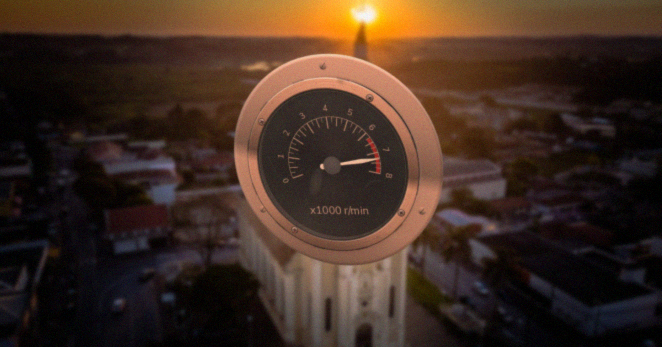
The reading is 7250
